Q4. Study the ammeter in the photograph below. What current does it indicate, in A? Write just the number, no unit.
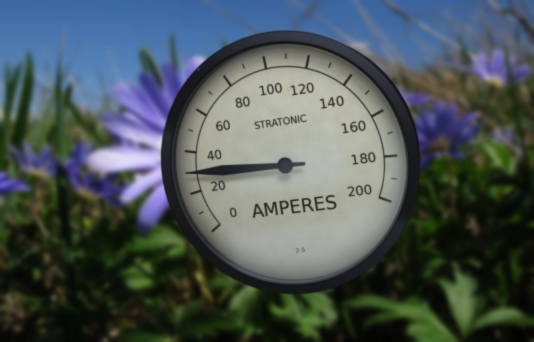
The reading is 30
